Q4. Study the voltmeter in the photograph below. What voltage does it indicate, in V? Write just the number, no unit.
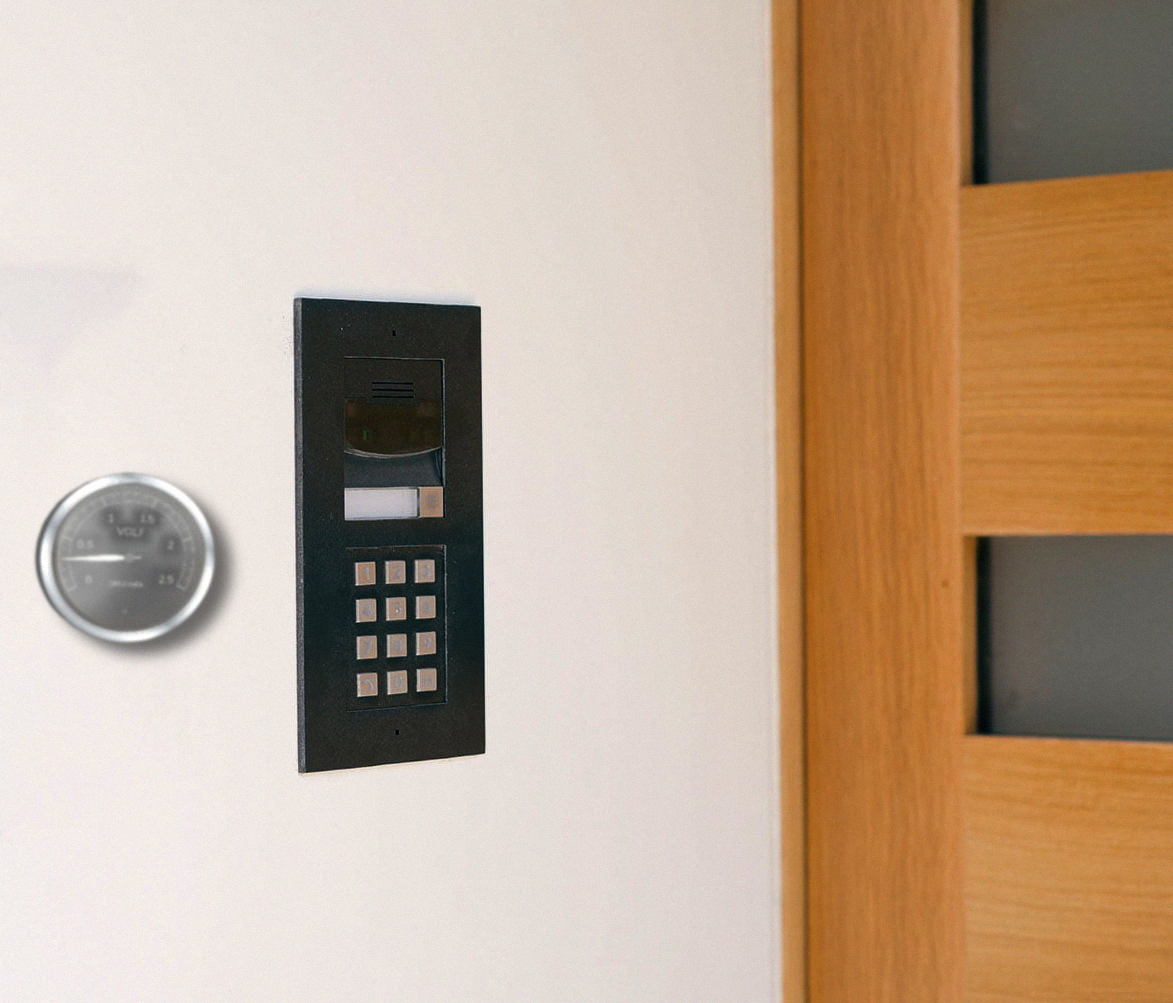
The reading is 0.3
